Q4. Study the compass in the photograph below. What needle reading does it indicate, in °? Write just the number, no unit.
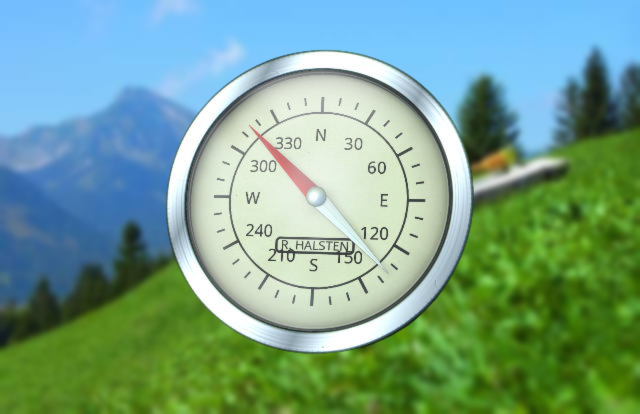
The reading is 315
